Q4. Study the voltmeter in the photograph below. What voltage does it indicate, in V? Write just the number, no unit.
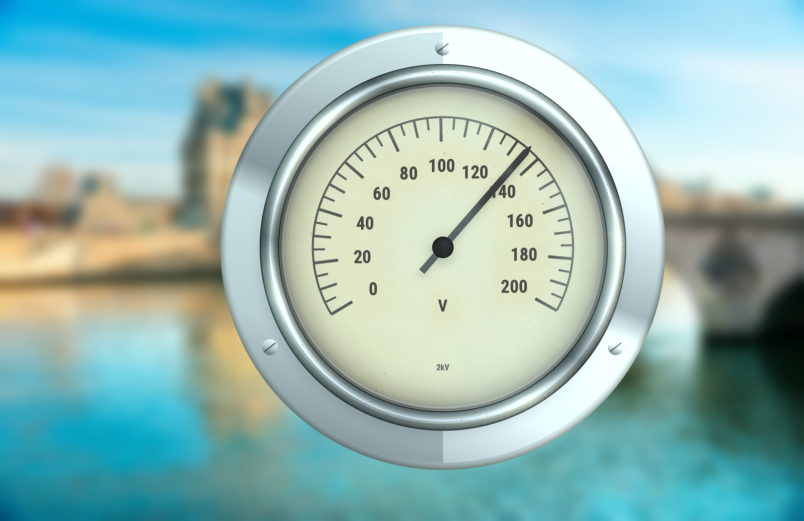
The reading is 135
